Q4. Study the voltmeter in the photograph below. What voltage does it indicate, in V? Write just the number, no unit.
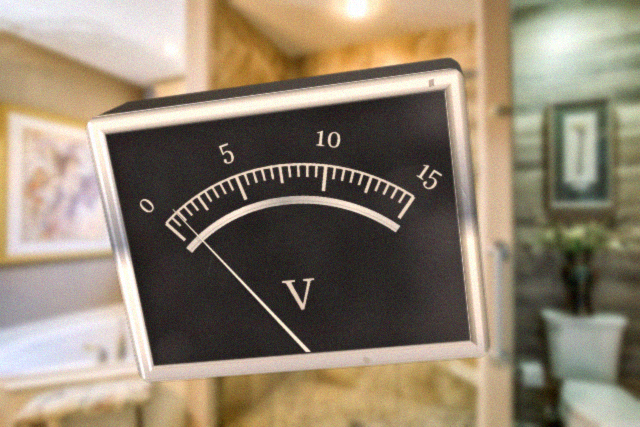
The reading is 1
